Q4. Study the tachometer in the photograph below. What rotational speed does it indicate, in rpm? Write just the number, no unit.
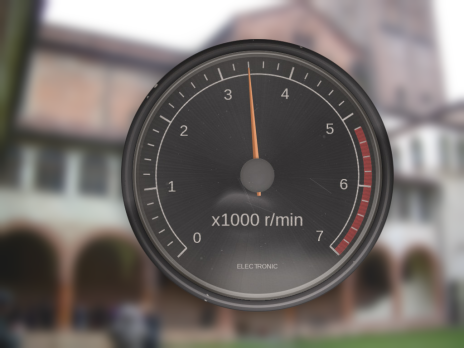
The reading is 3400
